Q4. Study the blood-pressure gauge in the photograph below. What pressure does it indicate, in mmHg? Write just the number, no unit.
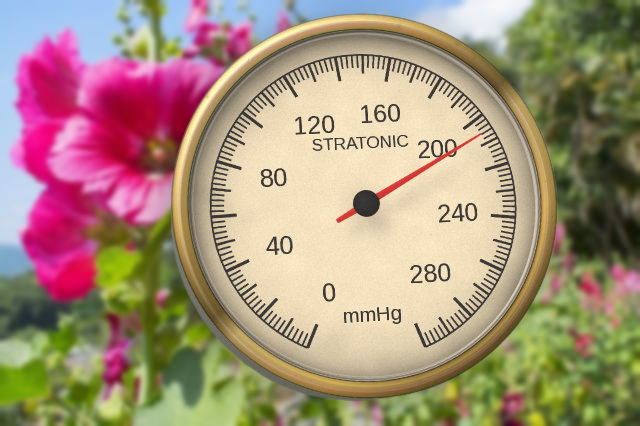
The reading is 206
